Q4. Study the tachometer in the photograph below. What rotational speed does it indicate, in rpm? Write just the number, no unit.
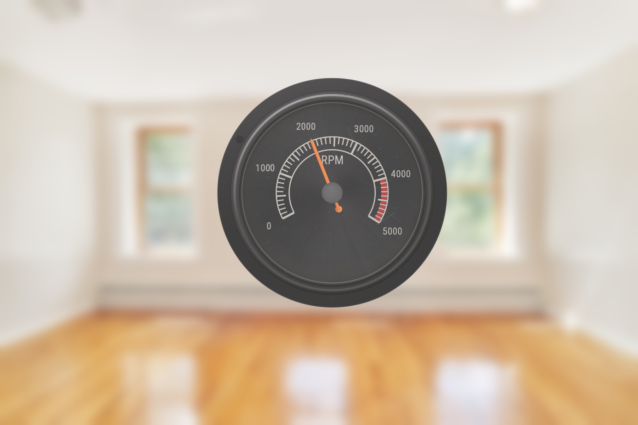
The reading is 2000
